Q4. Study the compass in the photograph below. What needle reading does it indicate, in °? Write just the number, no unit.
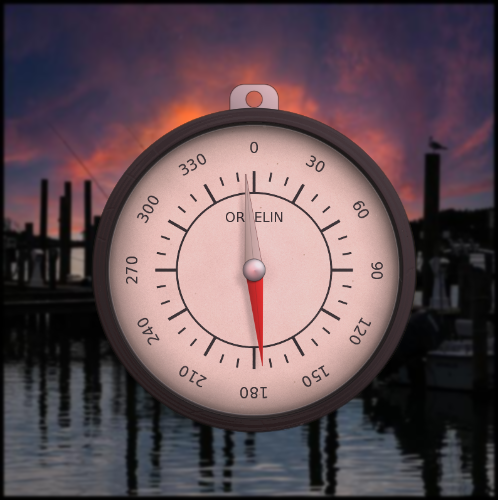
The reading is 175
